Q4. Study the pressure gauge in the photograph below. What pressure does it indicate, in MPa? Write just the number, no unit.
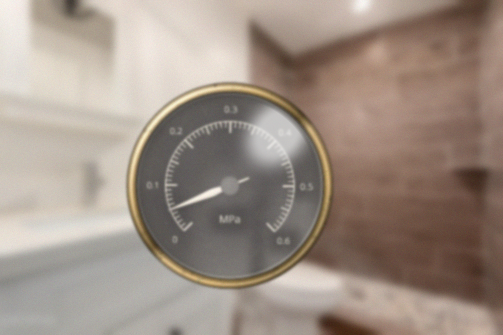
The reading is 0.05
